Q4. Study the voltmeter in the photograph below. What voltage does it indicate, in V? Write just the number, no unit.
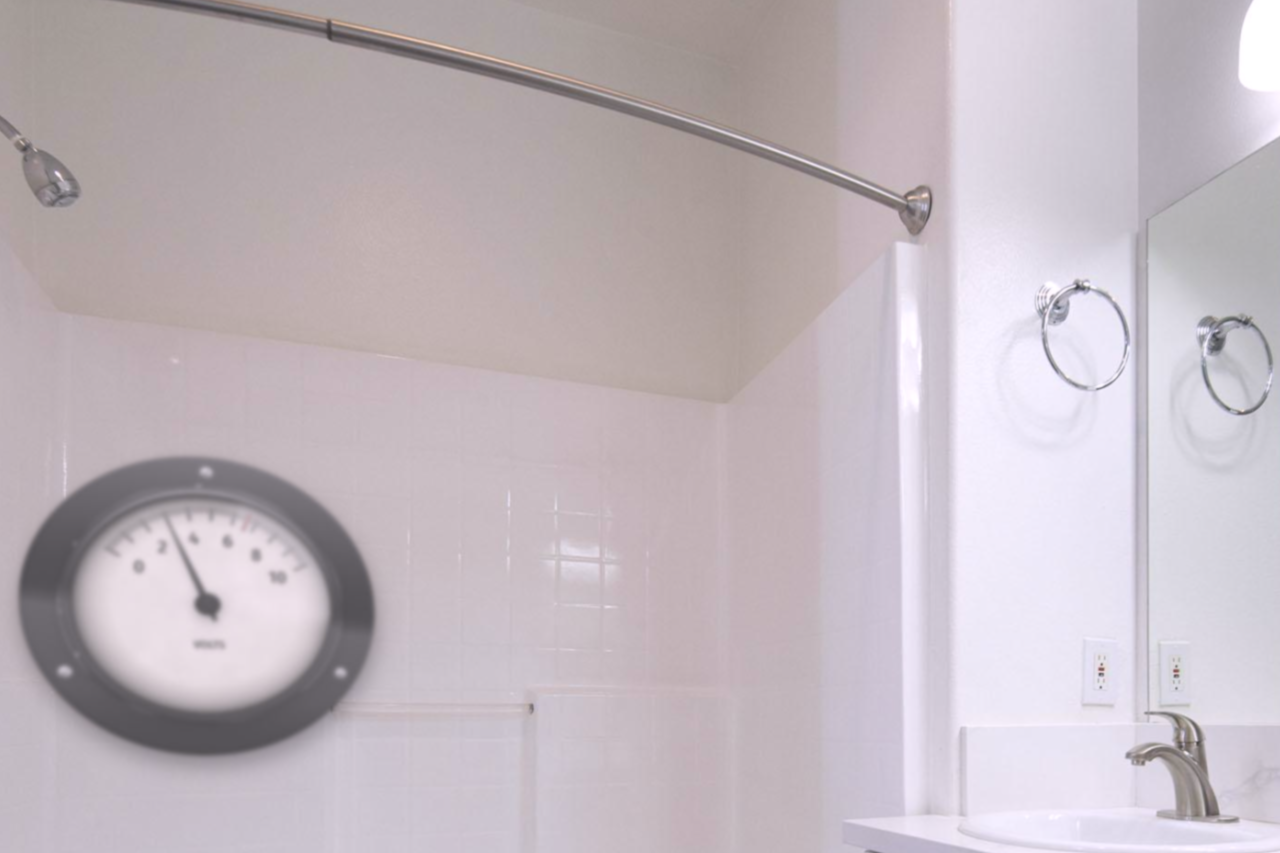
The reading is 3
